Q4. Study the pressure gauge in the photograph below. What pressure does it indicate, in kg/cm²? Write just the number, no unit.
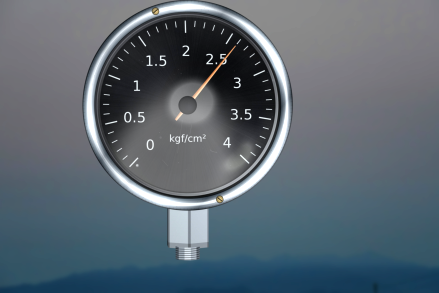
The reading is 2.6
